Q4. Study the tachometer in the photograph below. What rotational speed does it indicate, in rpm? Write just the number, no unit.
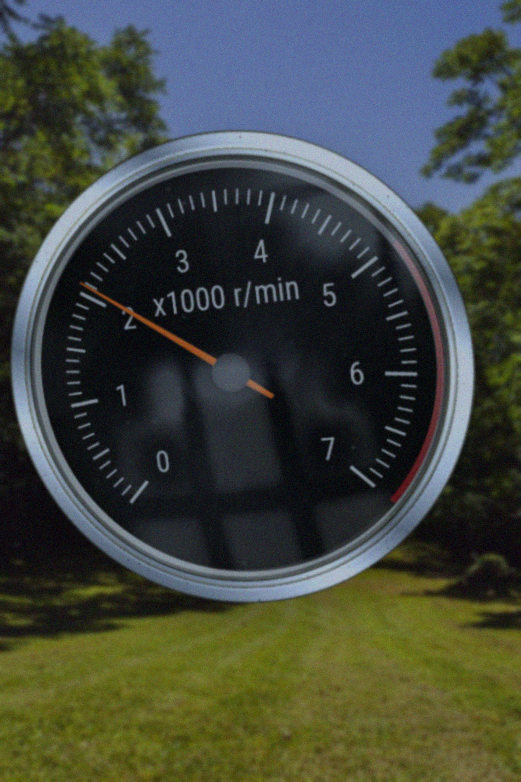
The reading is 2100
